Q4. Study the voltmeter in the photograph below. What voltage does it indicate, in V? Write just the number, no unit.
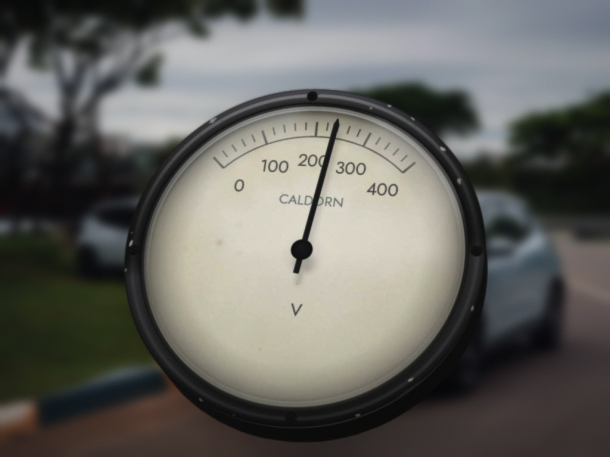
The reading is 240
